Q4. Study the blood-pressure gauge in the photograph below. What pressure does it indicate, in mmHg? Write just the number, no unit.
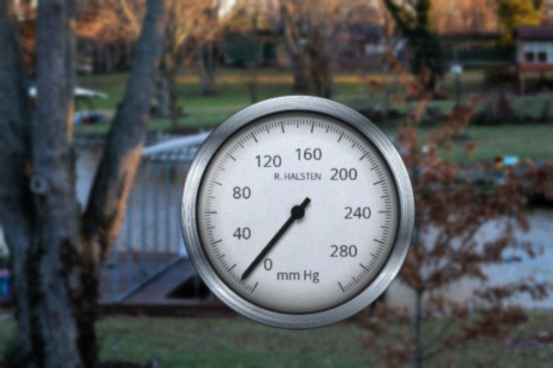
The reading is 10
